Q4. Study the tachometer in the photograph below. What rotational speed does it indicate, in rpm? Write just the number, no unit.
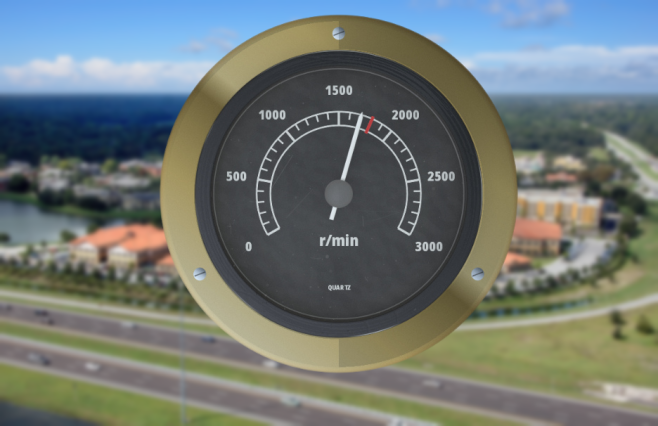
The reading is 1700
